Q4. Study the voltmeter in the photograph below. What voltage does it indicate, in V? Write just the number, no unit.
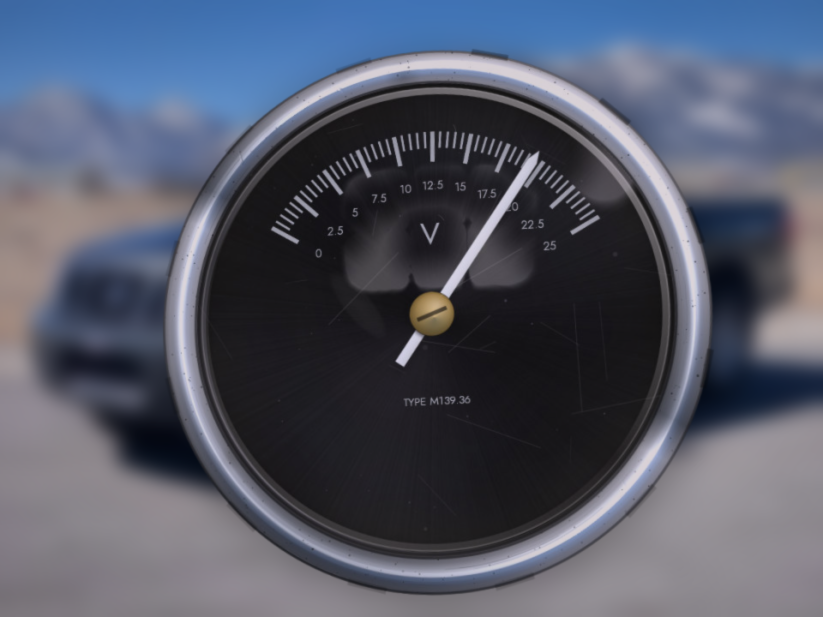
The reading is 19.5
